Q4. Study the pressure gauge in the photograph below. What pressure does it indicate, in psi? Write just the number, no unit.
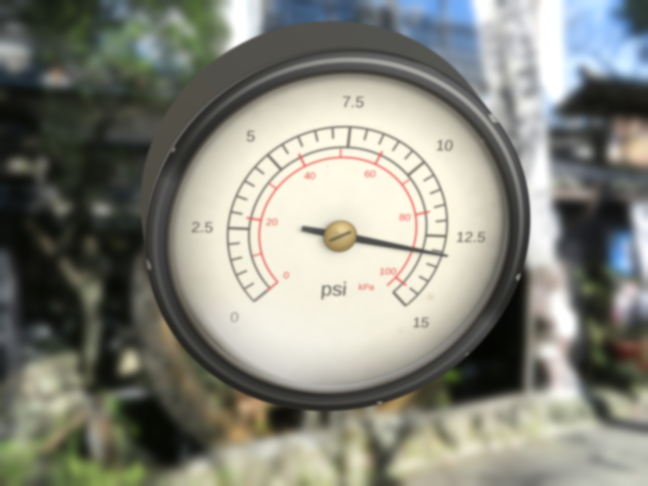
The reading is 13
